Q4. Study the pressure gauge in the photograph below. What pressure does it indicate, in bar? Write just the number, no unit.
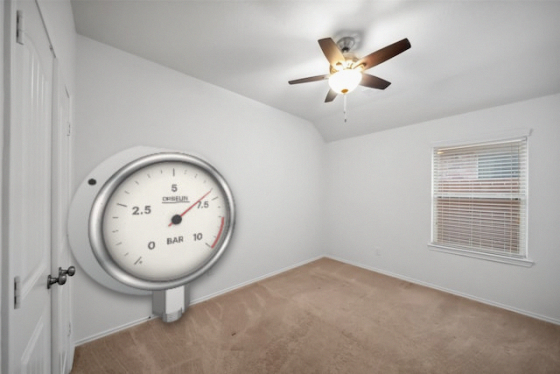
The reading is 7
